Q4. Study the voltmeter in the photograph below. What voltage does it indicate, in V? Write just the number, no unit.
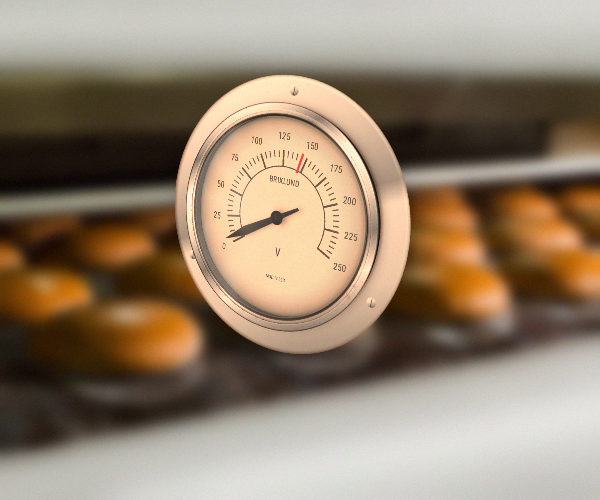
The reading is 5
